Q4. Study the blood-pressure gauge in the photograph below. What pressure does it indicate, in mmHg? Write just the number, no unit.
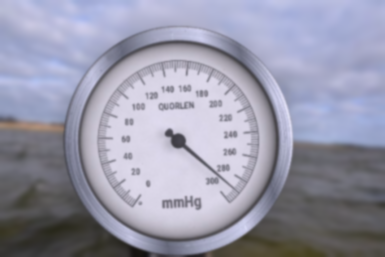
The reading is 290
